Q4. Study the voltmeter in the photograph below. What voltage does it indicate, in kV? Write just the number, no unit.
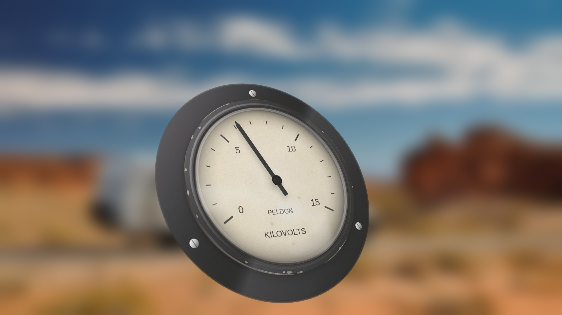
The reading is 6
